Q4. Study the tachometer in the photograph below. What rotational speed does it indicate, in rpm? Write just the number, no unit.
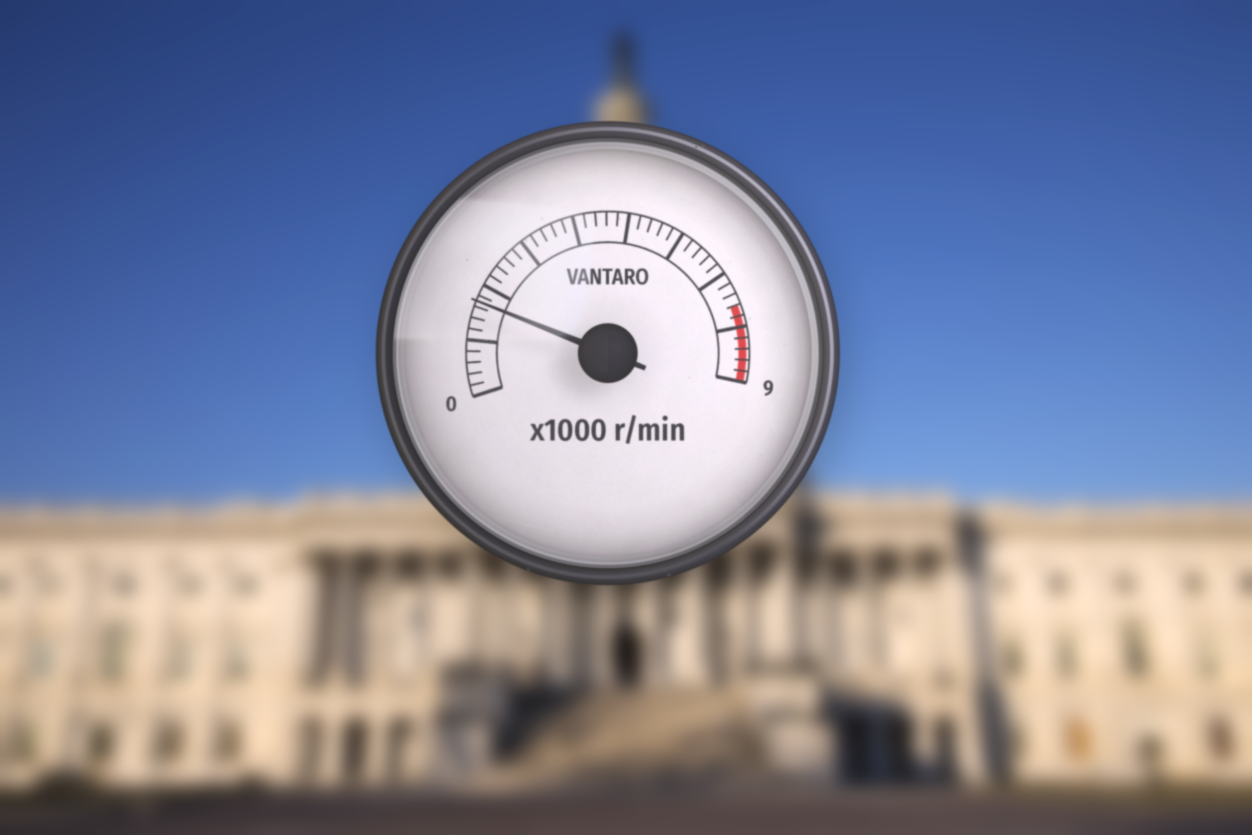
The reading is 1700
